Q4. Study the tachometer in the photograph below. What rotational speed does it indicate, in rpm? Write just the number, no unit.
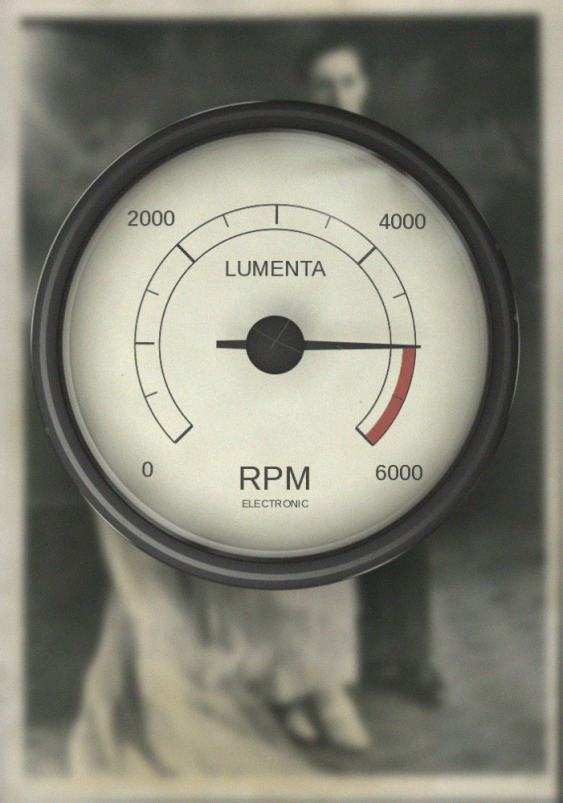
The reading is 5000
